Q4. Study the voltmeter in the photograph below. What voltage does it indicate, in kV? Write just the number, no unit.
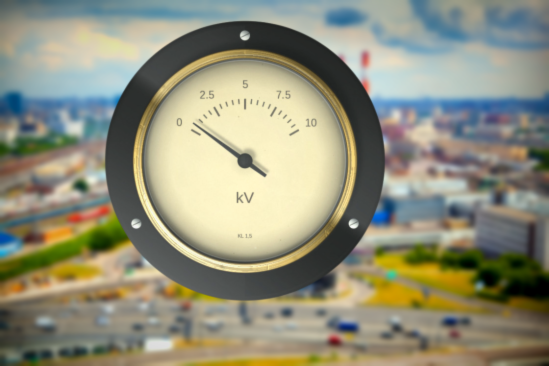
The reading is 0.5
